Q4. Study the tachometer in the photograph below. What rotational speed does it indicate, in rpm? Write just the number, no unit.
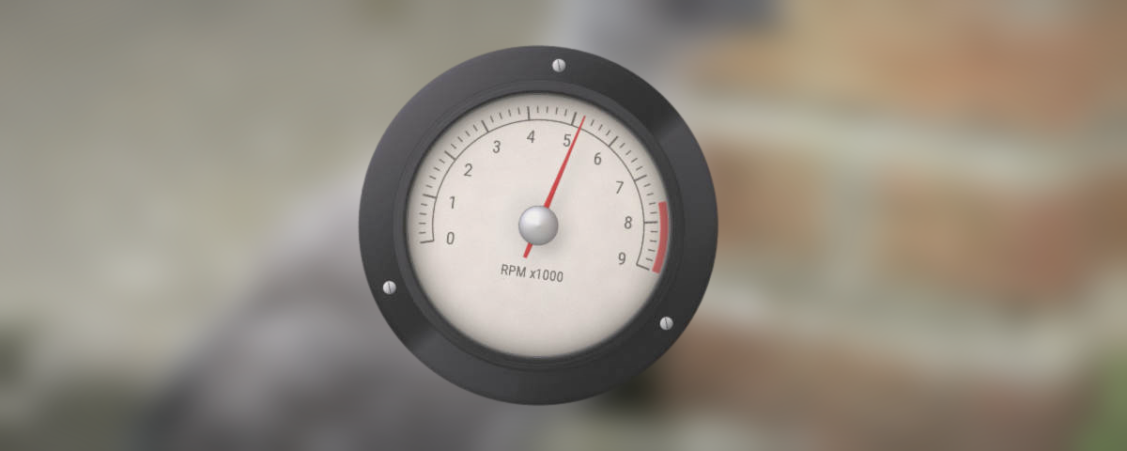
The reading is 5200
